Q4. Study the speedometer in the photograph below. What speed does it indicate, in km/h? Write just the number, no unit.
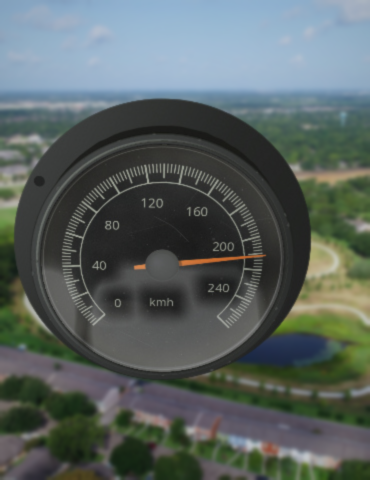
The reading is 210
